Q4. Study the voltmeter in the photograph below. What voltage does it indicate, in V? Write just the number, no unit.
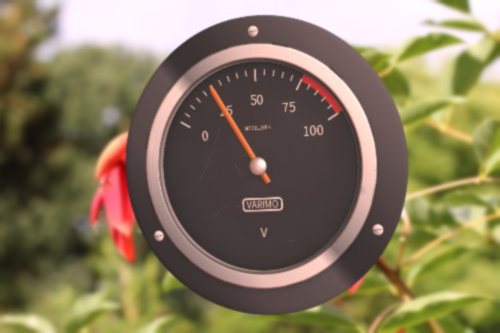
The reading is 25
